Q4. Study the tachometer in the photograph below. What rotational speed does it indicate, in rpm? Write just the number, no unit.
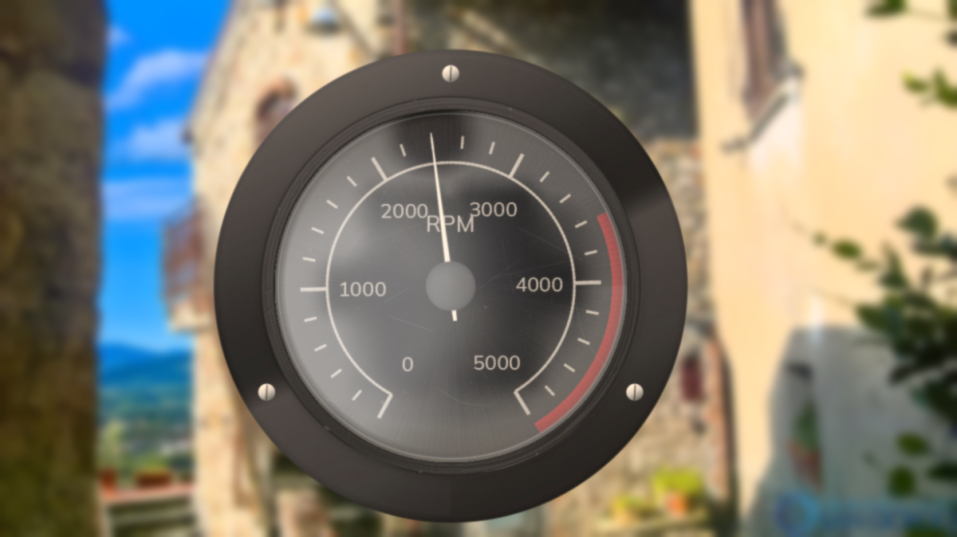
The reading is 2400
